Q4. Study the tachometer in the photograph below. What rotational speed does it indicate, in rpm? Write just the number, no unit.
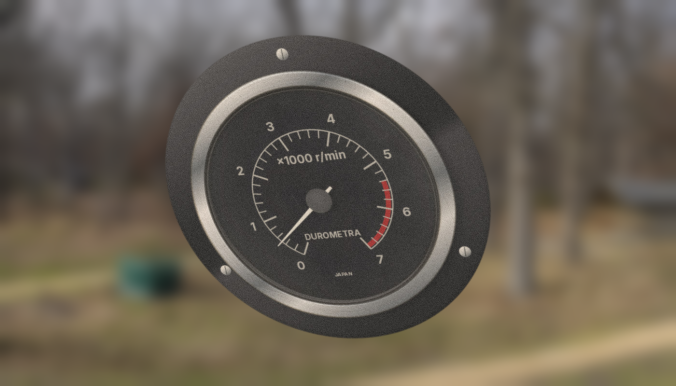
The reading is 500
